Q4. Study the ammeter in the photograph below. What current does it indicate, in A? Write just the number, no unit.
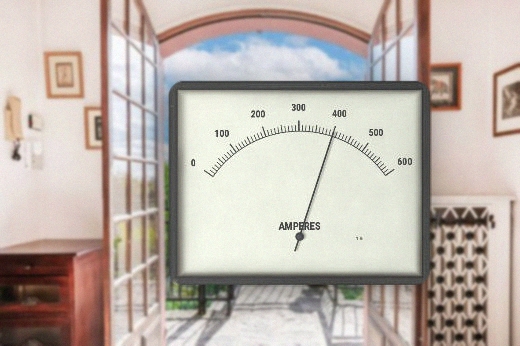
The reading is 400
